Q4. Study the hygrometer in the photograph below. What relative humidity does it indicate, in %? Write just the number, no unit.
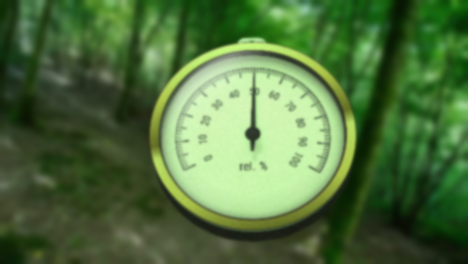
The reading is 50
